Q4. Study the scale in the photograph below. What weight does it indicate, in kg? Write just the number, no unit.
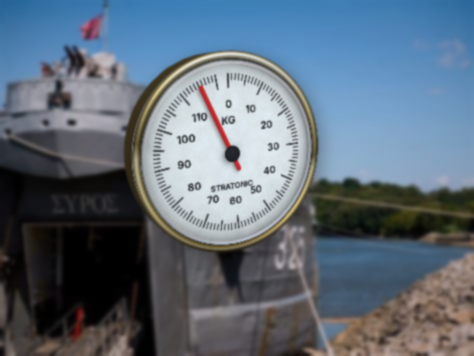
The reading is 115
